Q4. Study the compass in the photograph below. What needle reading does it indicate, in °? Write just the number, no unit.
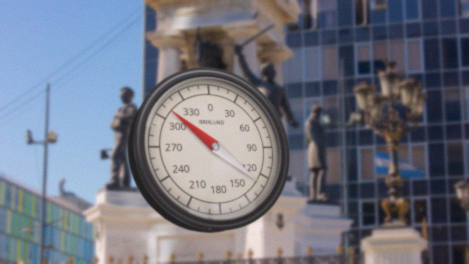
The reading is 310
